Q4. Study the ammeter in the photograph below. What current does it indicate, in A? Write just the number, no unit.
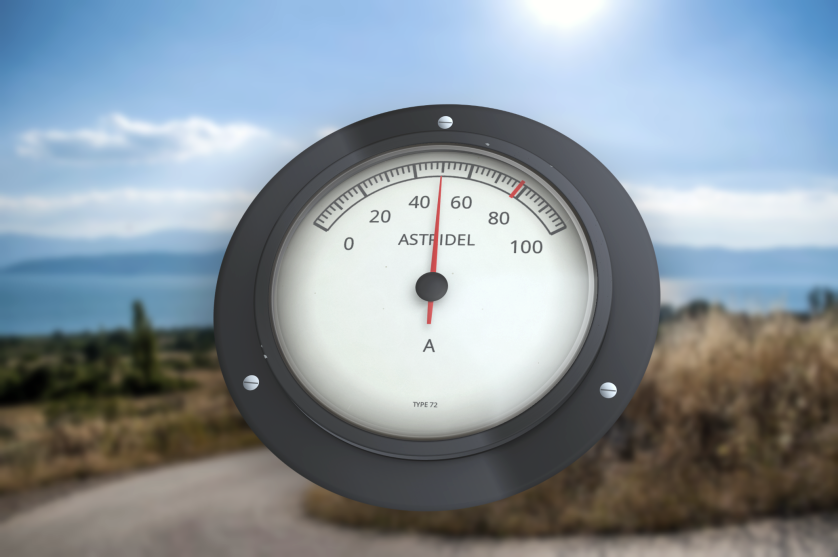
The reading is 50
